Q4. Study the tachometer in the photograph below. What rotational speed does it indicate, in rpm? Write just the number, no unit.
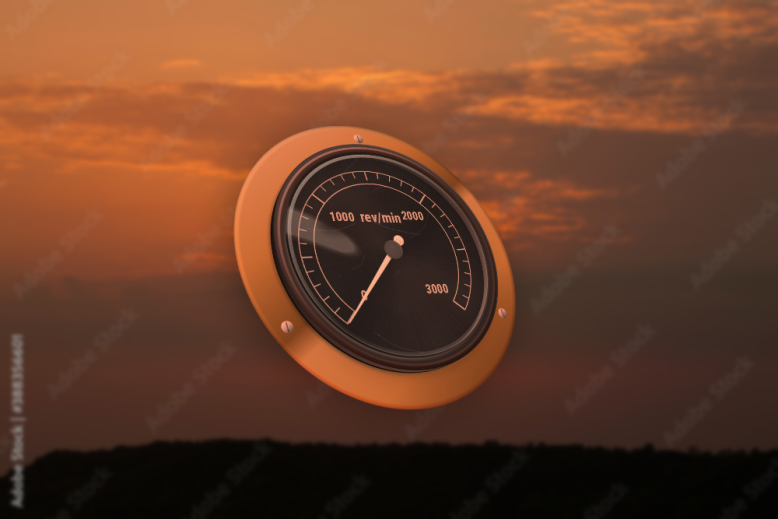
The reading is 0
